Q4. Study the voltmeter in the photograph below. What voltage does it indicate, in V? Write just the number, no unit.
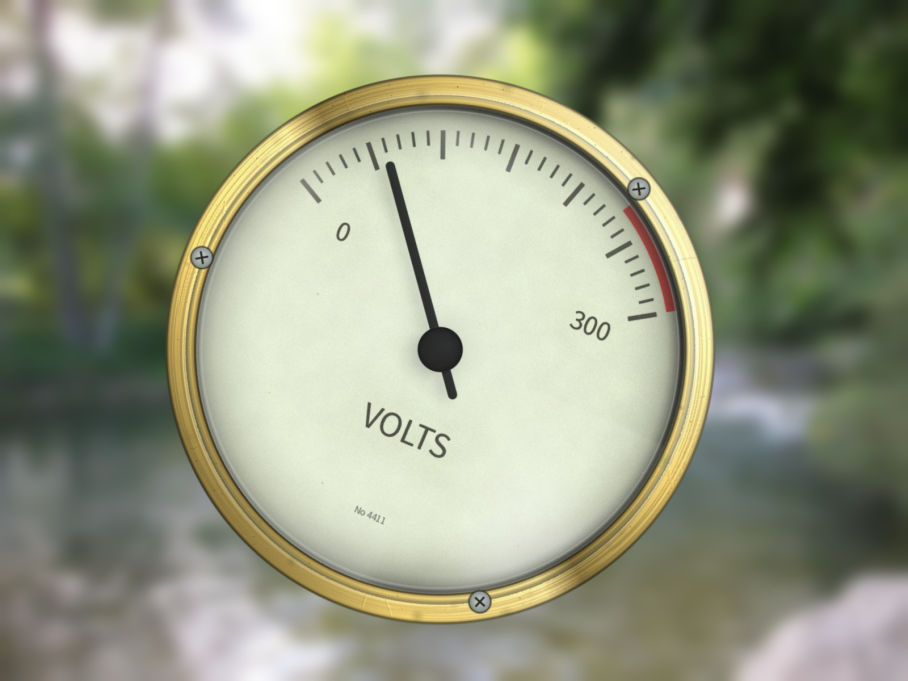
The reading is 60
